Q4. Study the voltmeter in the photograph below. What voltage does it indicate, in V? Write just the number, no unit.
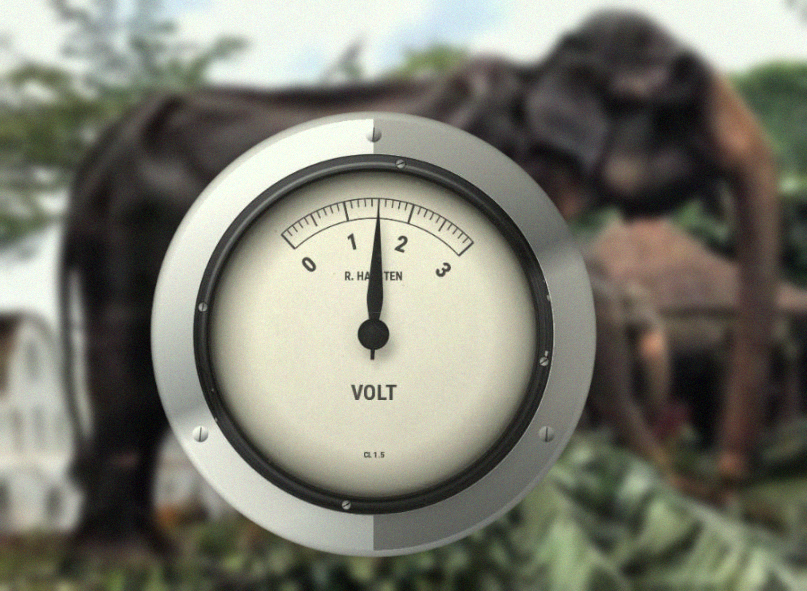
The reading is 1.5
